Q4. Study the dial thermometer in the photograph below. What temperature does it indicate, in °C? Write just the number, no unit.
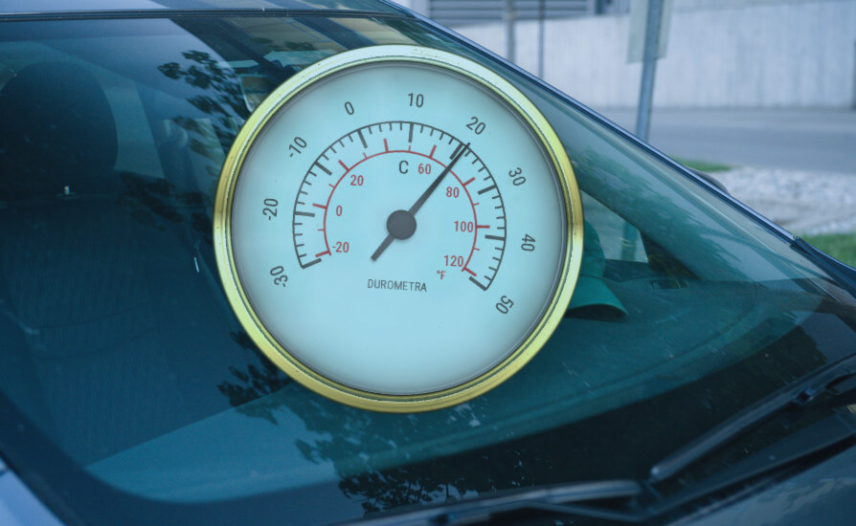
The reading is 21
